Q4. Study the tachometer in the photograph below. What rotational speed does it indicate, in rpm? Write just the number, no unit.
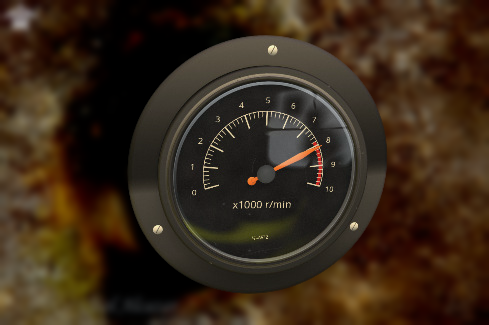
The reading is 8000
